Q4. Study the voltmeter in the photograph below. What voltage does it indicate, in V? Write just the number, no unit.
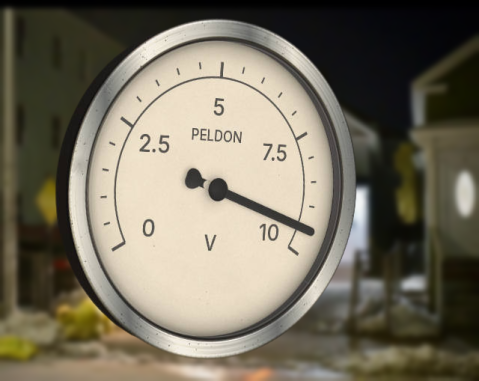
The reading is 9.5
